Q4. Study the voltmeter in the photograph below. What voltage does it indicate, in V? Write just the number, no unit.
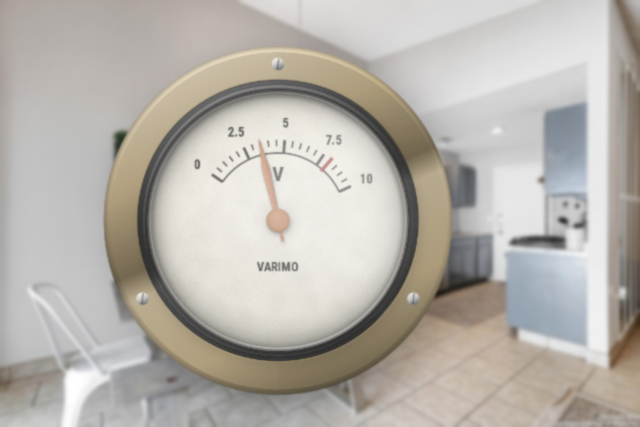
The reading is 3.5
